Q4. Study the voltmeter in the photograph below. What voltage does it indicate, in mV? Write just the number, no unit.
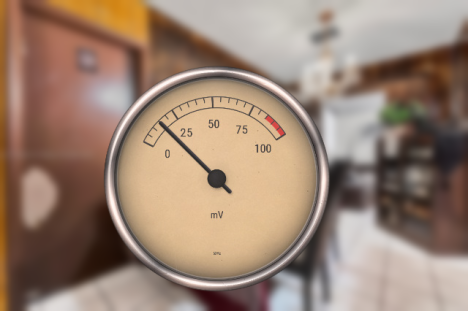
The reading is 15
